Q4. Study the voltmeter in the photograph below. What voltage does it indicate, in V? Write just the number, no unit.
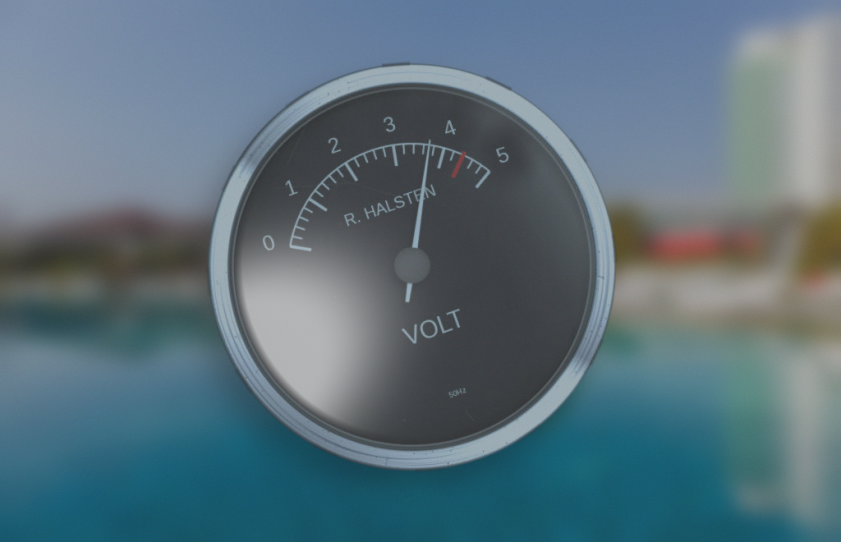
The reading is 3.7
